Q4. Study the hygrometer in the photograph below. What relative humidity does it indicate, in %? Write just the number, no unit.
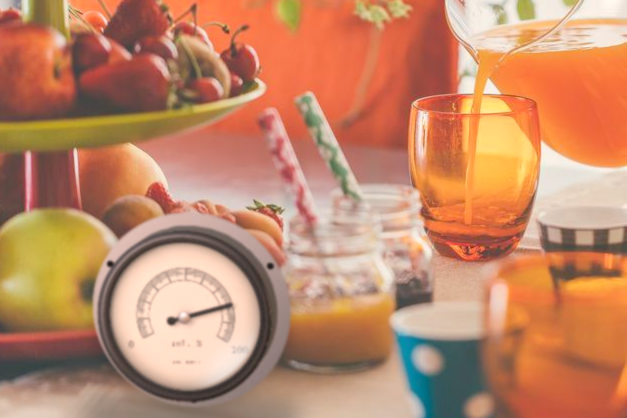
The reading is 80
